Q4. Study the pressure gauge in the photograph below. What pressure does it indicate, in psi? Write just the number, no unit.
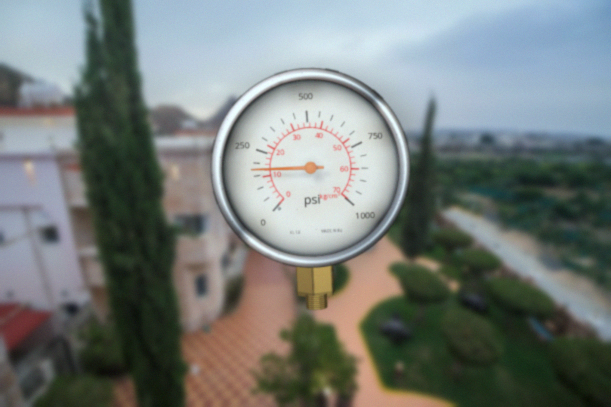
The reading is 175
